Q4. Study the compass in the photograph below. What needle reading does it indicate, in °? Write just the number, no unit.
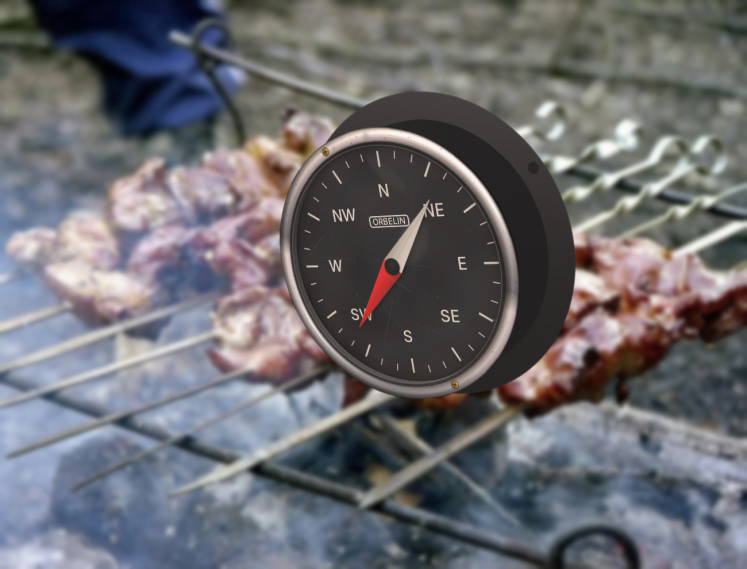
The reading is 220
